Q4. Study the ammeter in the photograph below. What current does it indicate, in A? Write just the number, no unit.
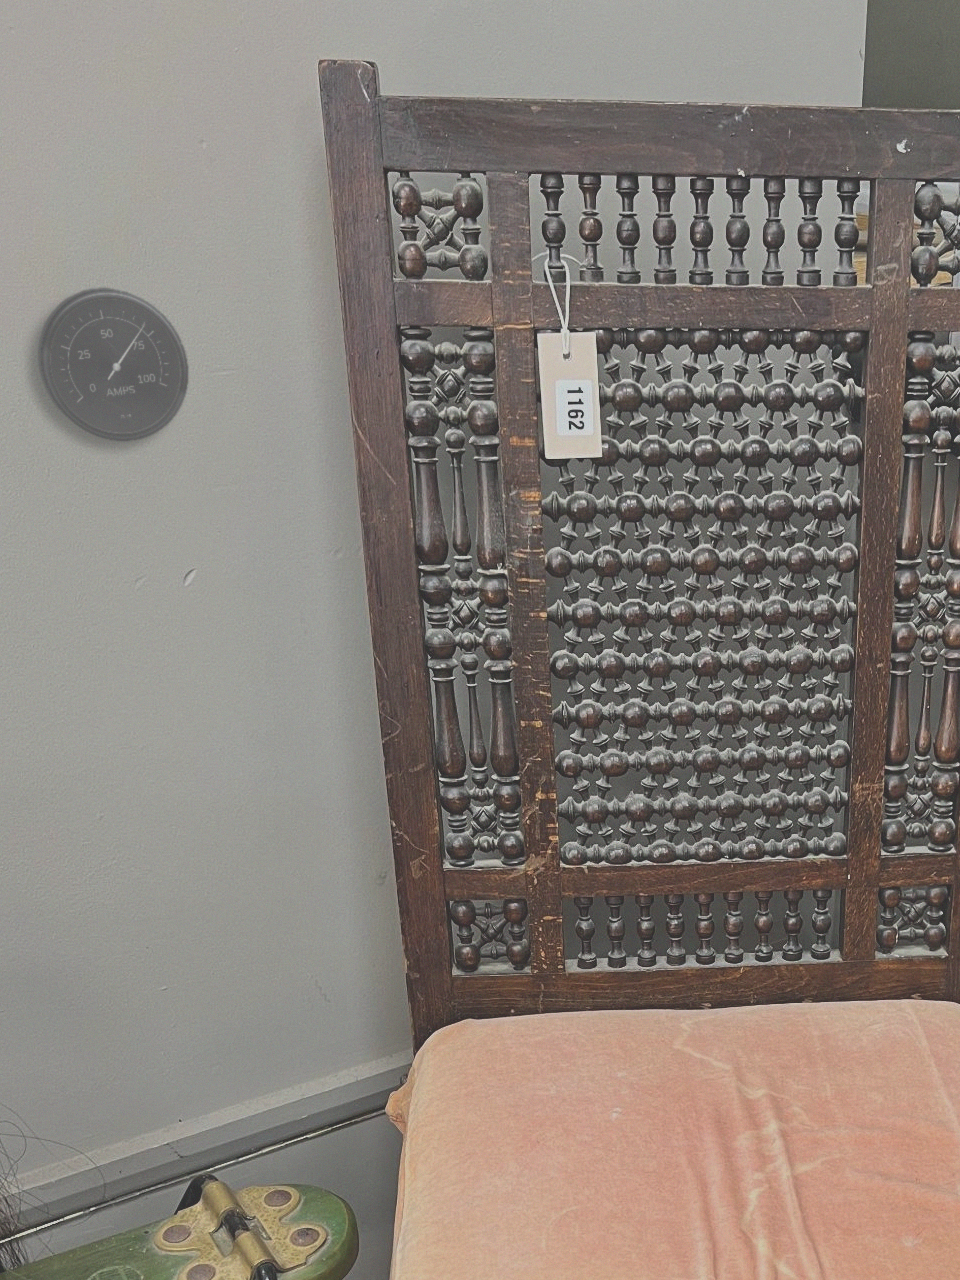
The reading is 70
